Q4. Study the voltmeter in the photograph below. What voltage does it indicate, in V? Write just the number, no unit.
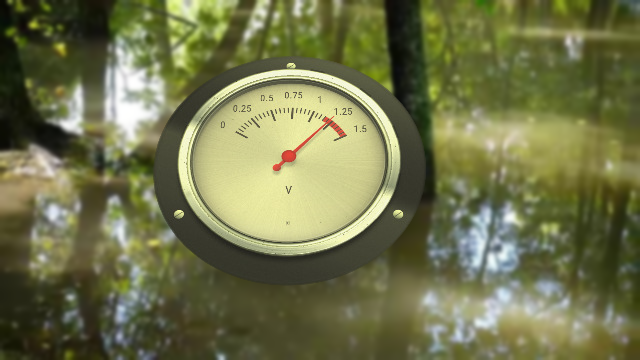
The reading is 1.25
